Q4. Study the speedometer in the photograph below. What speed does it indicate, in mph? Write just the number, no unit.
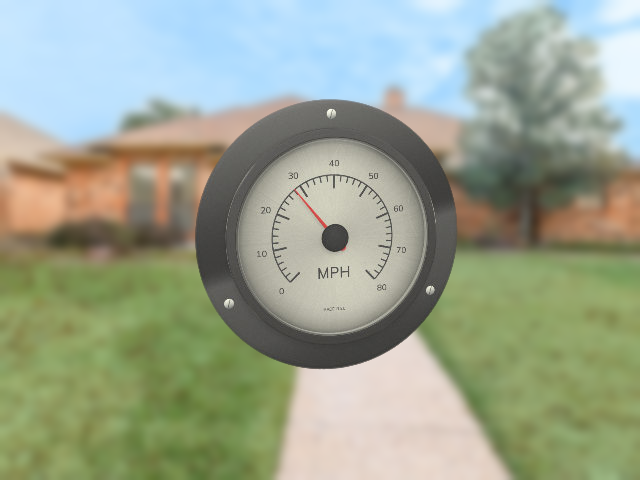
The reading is 28
